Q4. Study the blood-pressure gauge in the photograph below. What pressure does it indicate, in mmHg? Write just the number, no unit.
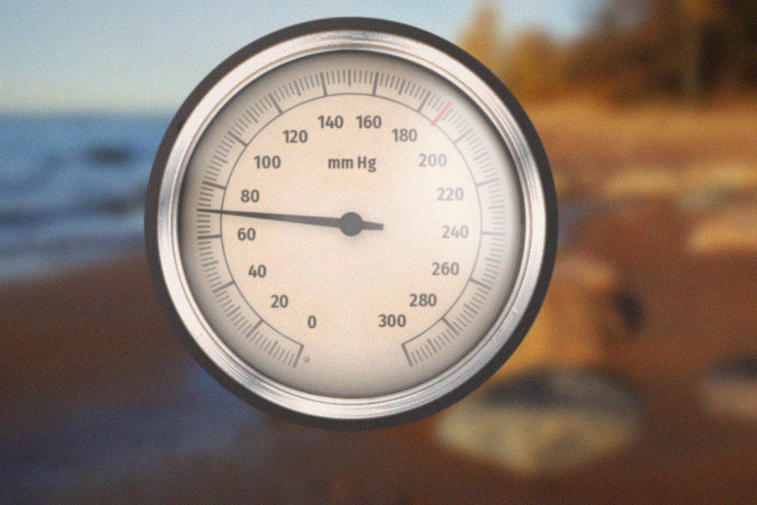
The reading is 70
